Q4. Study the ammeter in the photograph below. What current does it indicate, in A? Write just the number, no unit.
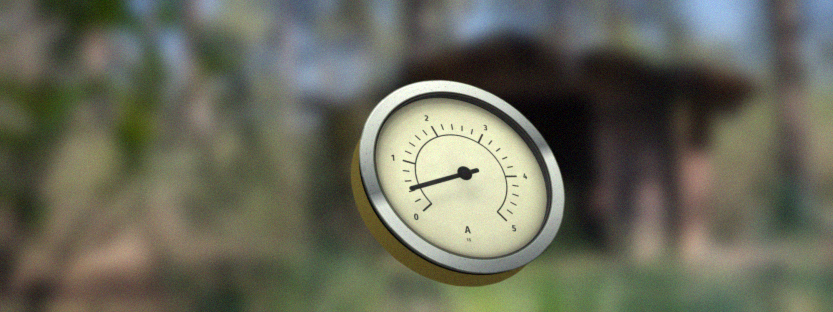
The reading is 0.4
